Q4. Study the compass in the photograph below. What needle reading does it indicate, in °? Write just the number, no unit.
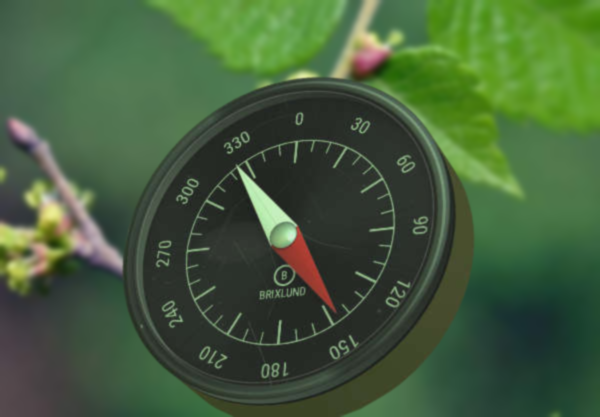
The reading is 145
